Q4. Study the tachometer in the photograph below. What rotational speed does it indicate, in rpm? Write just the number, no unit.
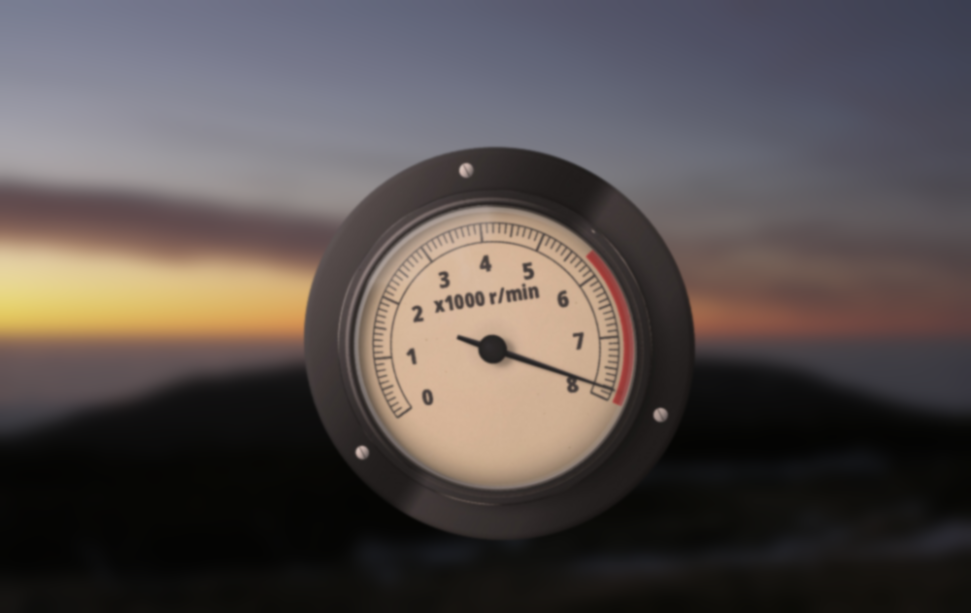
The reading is 7800
